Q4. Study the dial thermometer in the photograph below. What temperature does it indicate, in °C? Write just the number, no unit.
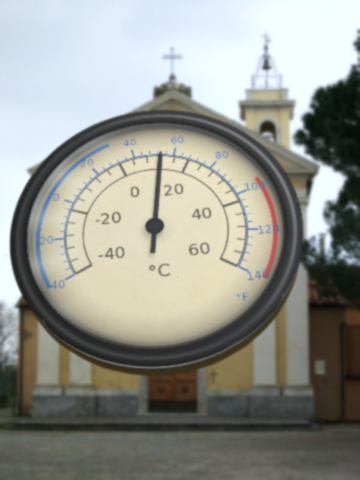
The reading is 12
